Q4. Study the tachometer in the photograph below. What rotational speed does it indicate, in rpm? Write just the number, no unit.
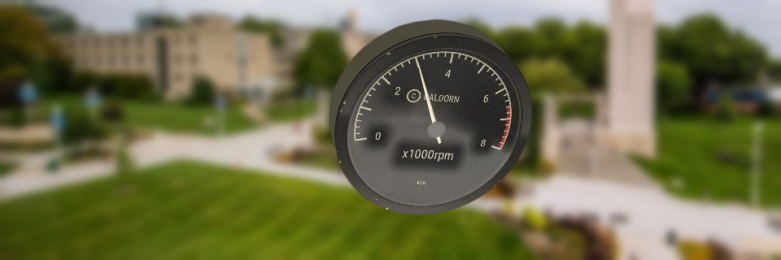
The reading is 3000
